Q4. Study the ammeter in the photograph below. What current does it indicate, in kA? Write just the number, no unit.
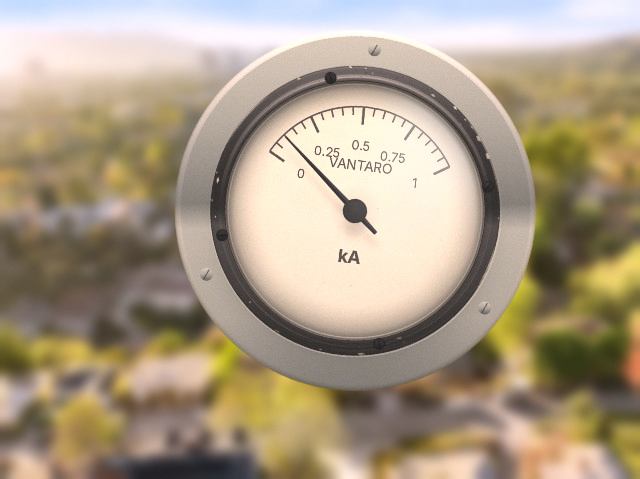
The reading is 0.1
